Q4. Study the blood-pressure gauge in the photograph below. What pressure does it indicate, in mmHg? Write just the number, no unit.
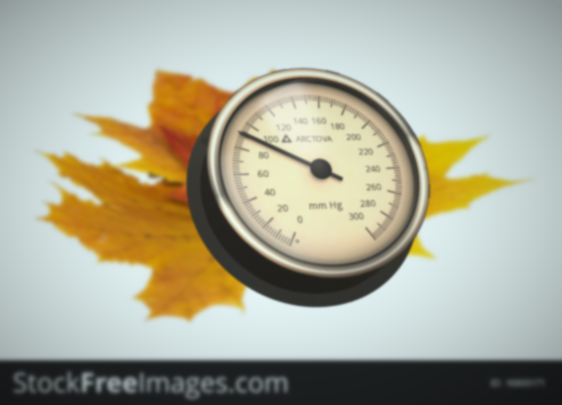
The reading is 90
